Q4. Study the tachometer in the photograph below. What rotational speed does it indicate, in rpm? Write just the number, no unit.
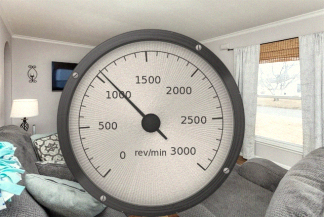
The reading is 1050
